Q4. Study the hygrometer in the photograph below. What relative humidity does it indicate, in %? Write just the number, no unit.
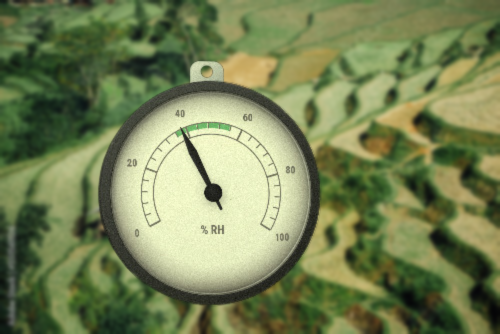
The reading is 38
